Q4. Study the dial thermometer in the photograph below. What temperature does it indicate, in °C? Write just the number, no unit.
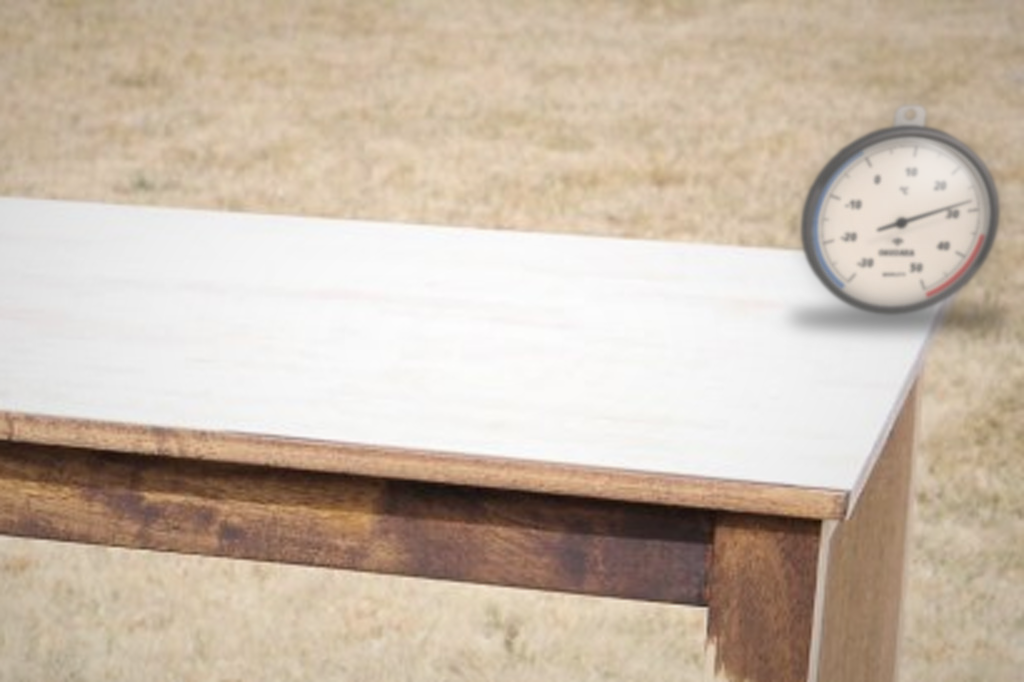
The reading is 27.5
